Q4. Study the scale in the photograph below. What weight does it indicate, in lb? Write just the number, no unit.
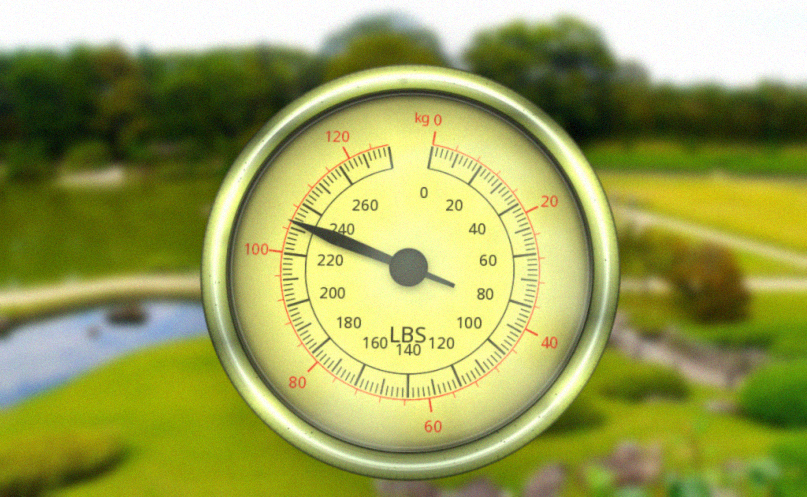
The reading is 232
